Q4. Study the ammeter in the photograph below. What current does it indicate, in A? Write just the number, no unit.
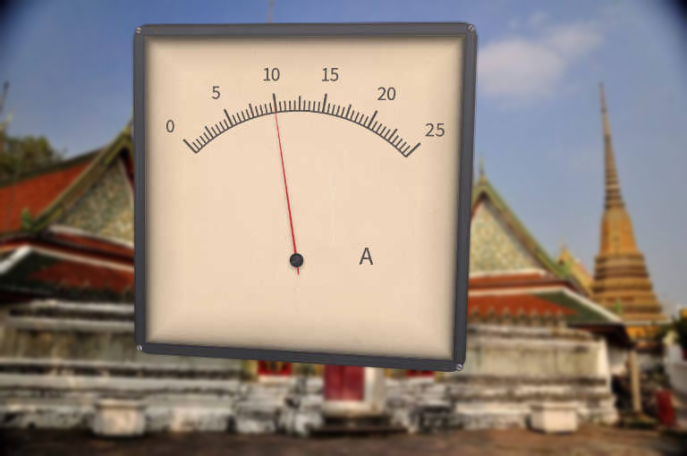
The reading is 10
